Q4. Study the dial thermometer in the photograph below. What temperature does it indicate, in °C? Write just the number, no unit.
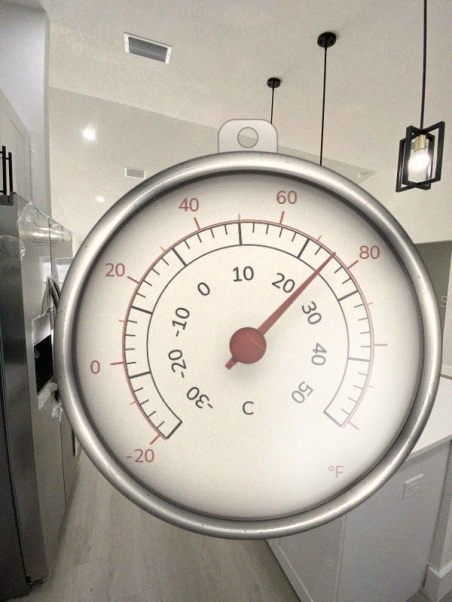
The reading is 24
